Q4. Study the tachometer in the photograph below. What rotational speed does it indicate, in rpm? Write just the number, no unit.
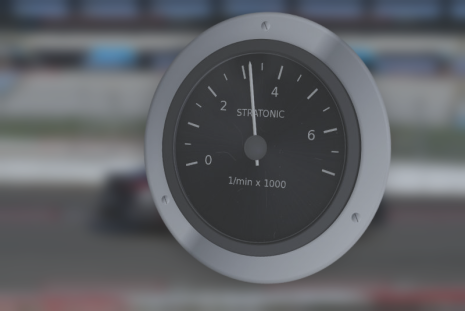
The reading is 3250
